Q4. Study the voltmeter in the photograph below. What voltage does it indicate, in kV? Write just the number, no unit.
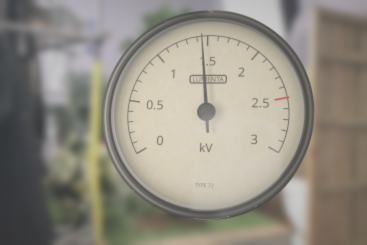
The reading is 1.45
